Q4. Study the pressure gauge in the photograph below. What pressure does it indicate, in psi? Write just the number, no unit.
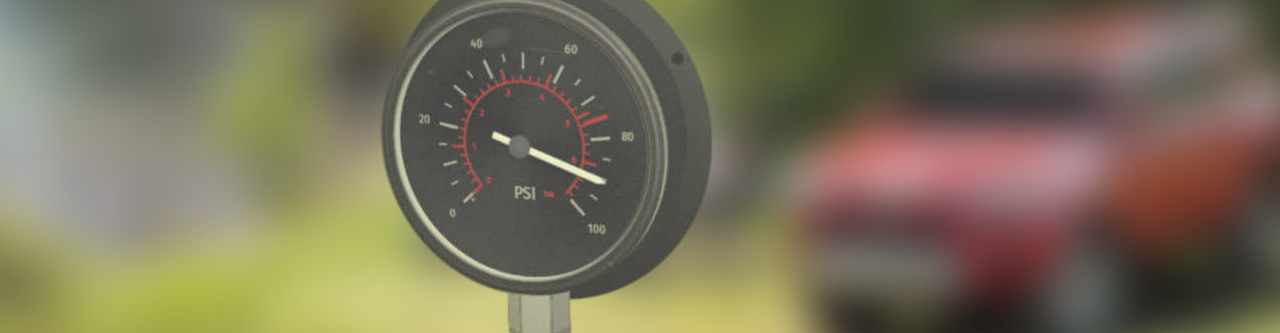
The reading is 90
